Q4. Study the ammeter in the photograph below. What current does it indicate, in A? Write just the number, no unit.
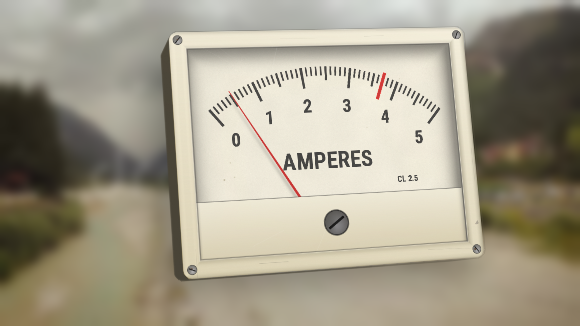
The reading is 0.5
